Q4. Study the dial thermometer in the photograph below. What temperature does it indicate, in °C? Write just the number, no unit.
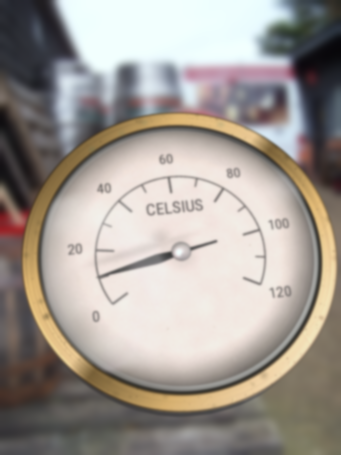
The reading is 10
